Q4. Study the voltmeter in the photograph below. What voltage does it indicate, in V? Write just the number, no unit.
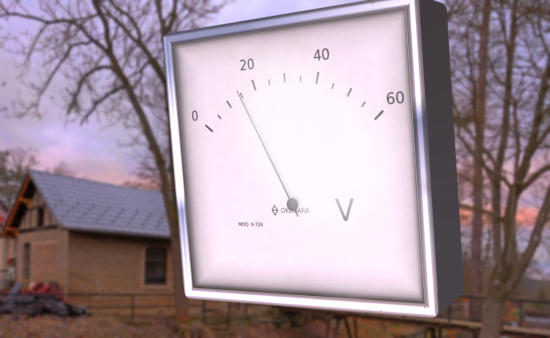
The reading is 15
